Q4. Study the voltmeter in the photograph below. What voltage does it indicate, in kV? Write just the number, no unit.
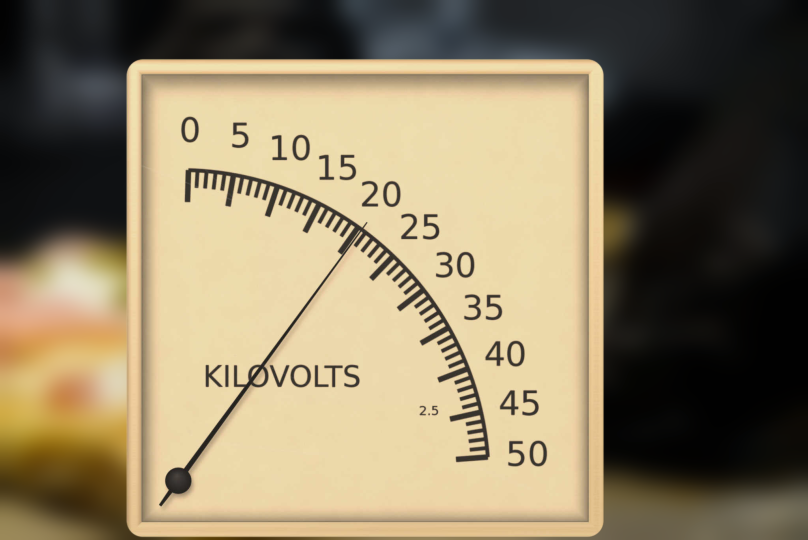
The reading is 20.5
